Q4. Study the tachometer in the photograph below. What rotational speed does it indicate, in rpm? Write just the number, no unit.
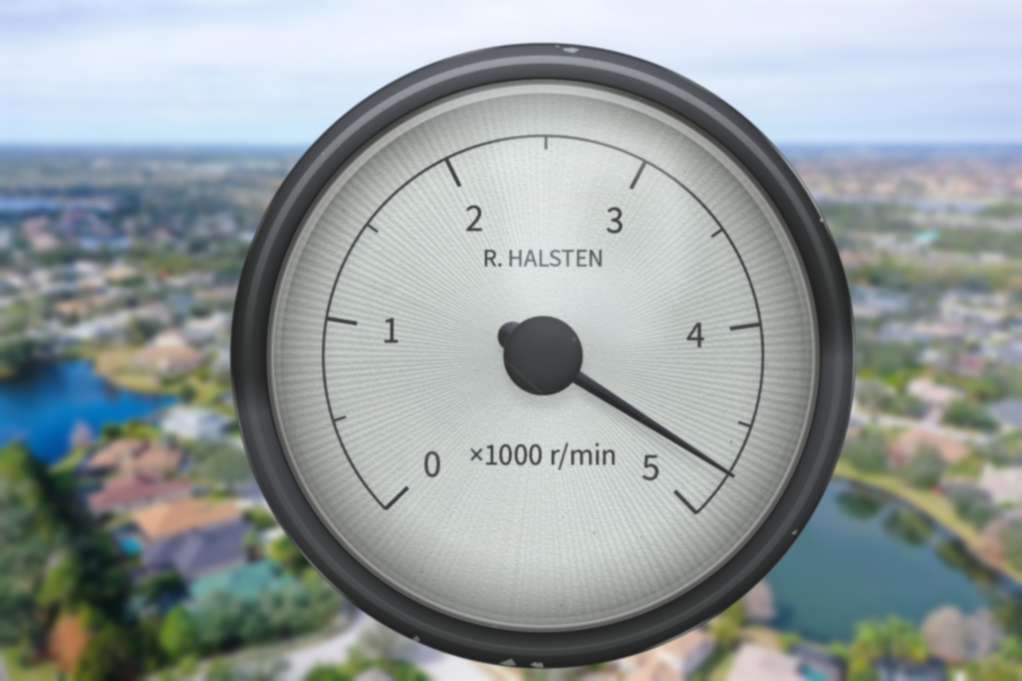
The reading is 4750
